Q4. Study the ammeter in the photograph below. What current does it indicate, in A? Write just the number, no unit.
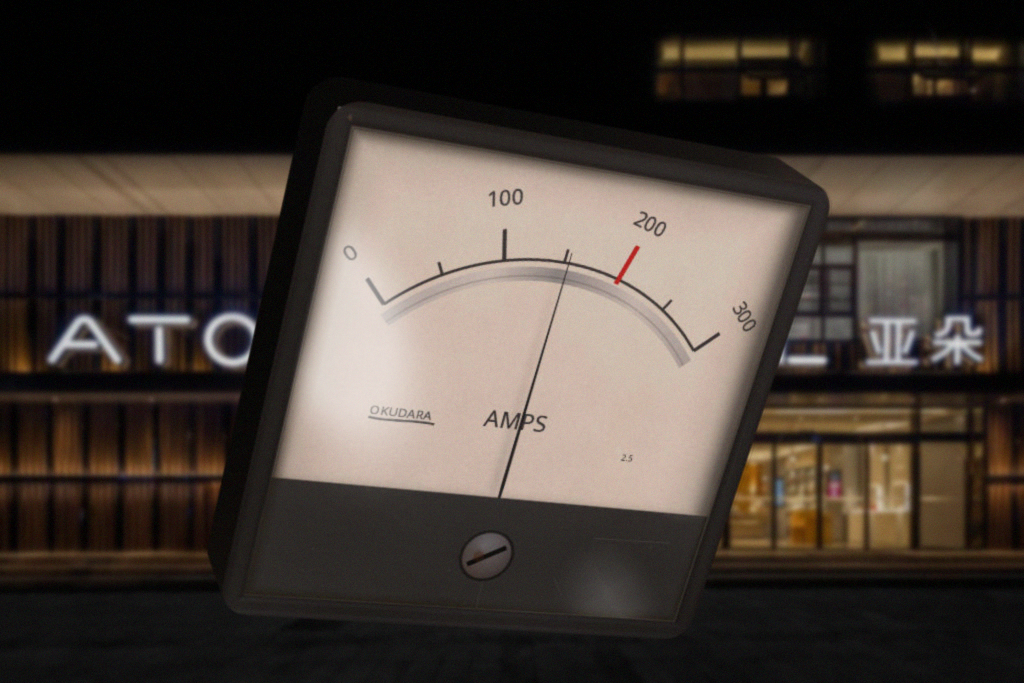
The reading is 150
